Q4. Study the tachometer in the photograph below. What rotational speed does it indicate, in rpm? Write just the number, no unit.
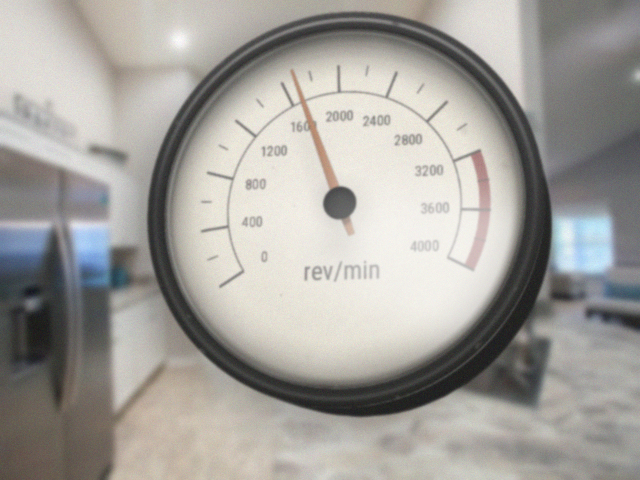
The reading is 1700
